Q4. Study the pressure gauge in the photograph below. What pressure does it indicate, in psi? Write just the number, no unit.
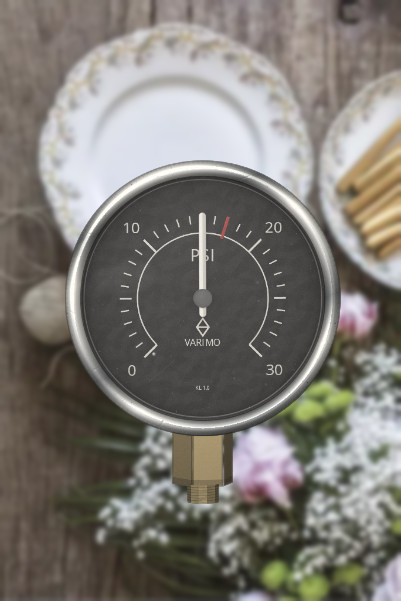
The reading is 15
